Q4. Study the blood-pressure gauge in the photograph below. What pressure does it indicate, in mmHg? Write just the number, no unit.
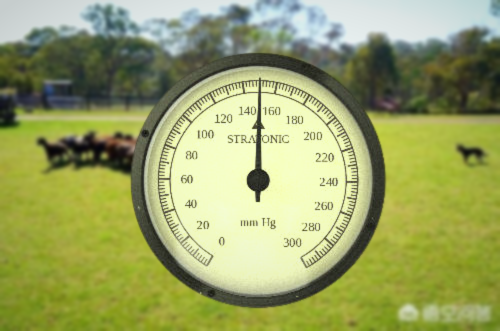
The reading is 150
